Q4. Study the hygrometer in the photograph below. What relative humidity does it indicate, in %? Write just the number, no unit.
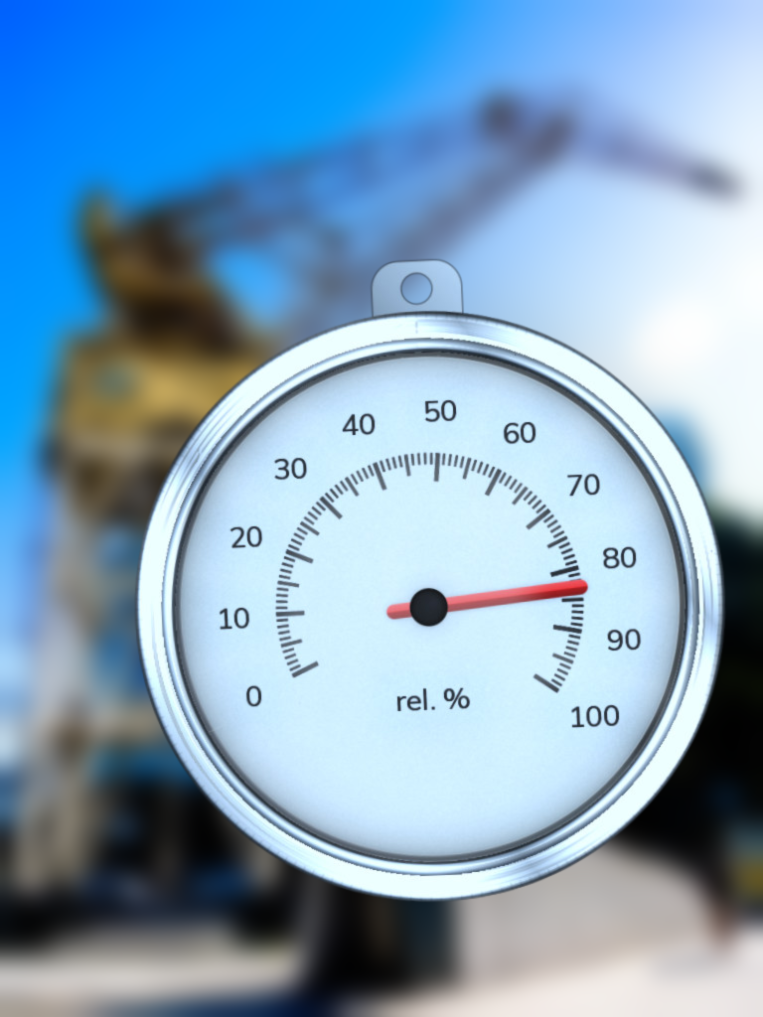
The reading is 83
